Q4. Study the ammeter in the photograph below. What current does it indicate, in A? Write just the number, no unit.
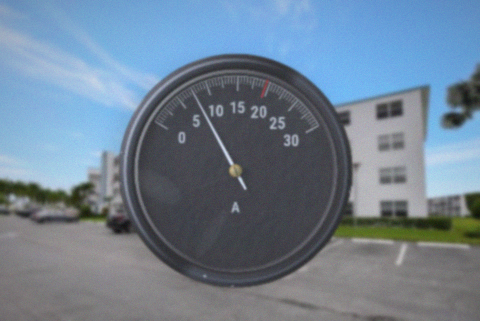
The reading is 7.5
